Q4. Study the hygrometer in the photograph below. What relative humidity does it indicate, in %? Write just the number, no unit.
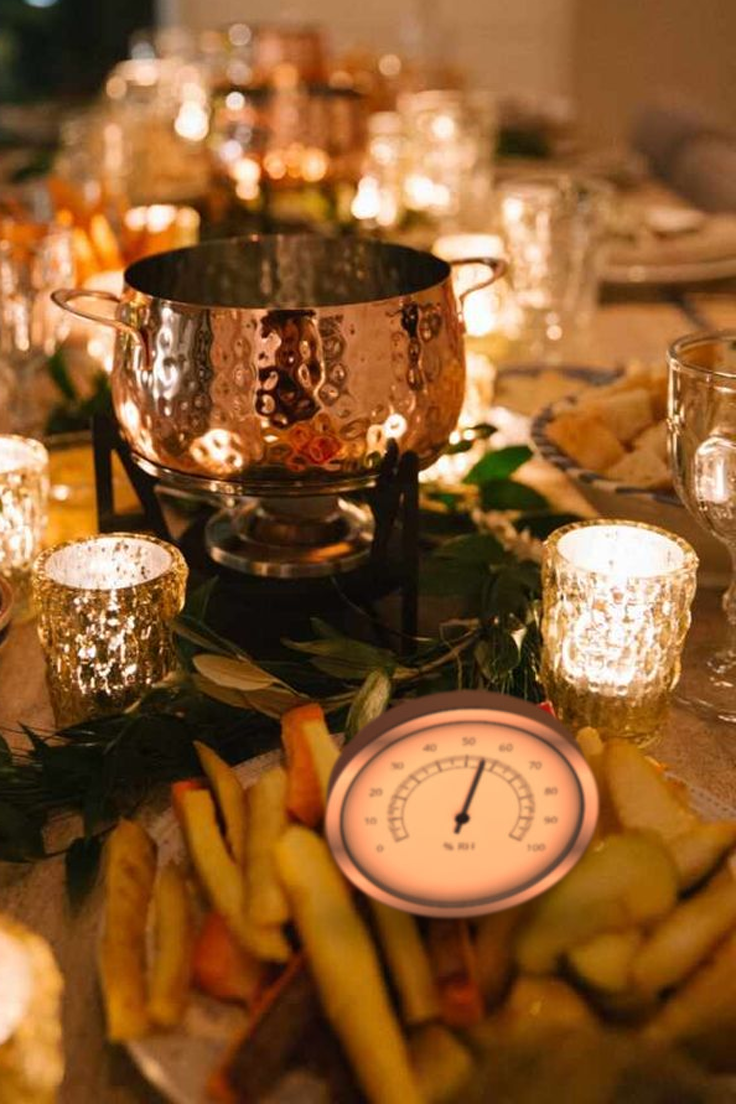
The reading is 55
